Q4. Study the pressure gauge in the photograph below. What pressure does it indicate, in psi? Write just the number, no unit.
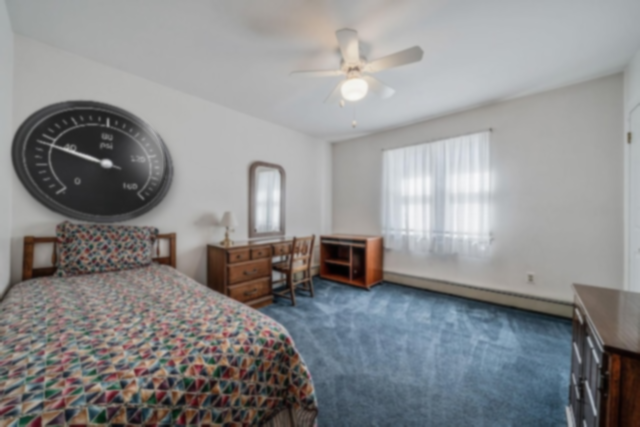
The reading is 35
